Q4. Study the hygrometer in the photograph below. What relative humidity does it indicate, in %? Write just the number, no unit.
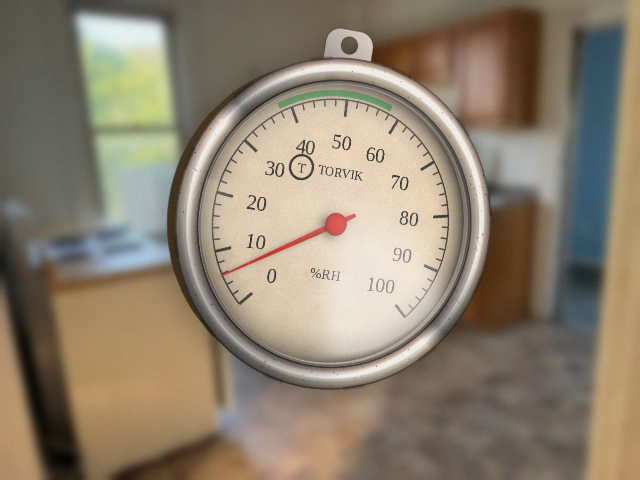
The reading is 6
